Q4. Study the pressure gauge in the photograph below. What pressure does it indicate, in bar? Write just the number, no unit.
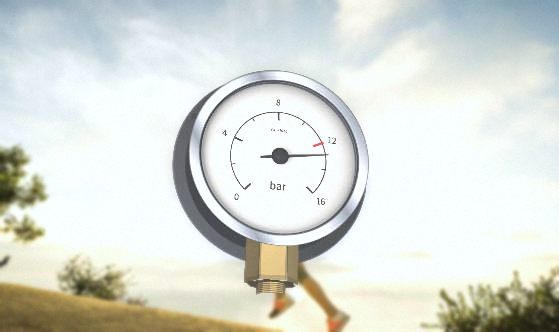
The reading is 13
